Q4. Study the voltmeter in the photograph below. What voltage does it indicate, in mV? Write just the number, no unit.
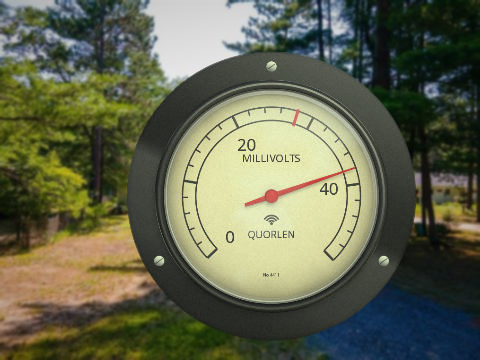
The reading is 38
